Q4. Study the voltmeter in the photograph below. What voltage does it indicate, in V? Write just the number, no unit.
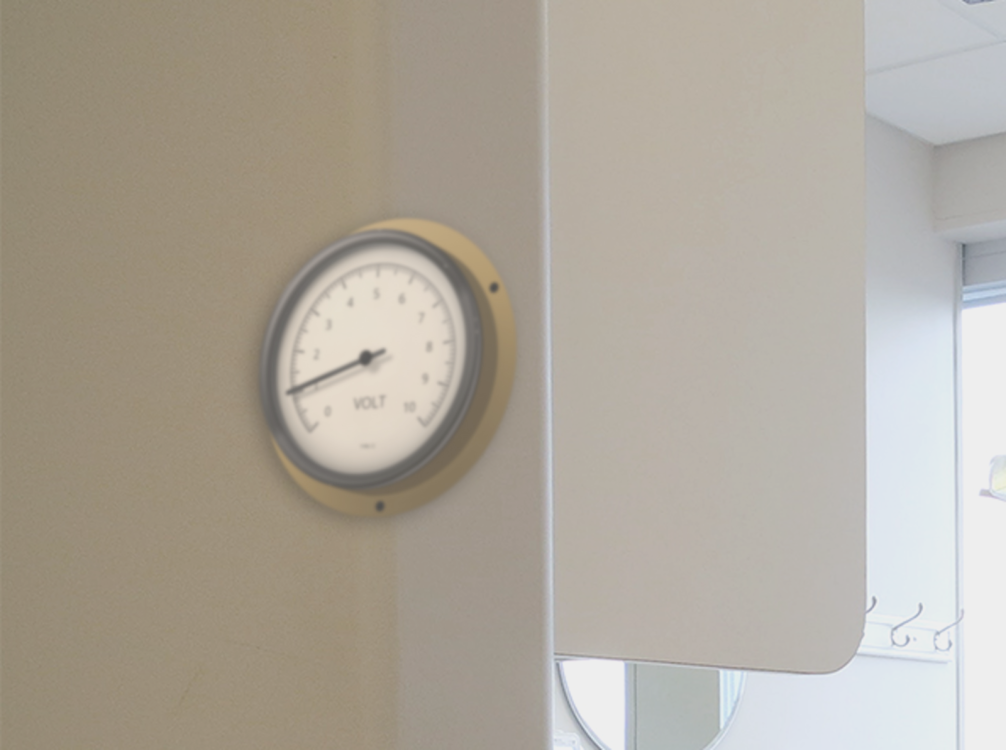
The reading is 1
